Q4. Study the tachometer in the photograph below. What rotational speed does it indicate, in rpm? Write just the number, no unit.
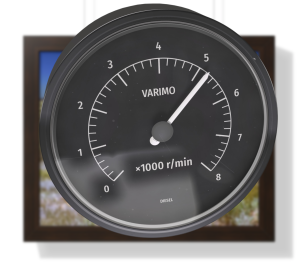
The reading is 5200
